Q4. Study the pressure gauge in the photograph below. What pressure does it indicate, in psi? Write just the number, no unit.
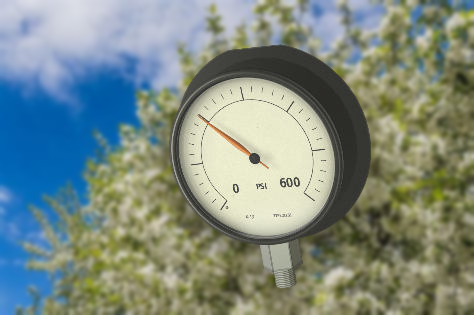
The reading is 200
